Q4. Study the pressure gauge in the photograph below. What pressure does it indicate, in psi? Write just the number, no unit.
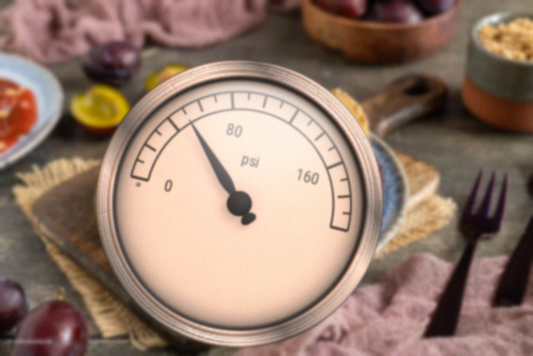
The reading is 50
